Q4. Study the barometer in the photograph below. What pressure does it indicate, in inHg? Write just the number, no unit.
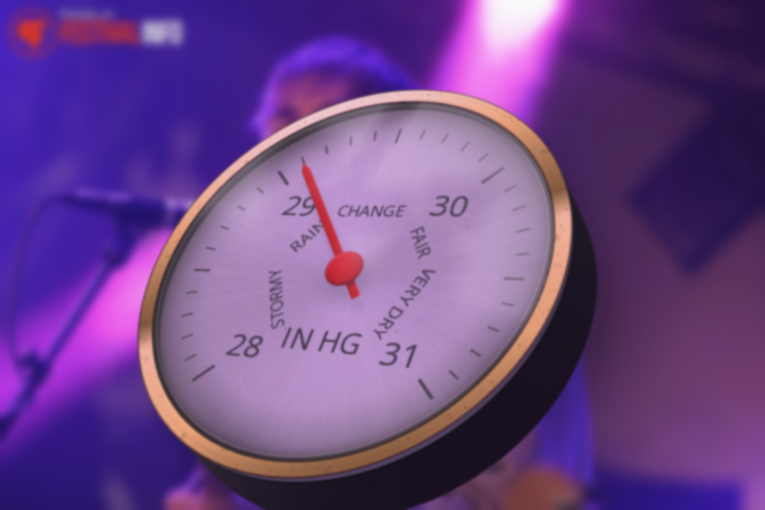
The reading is 29.1
